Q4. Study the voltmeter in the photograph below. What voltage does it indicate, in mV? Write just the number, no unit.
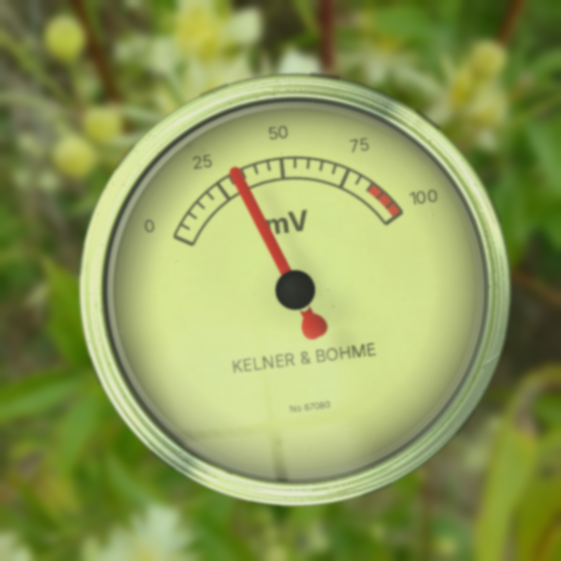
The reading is 32.5
